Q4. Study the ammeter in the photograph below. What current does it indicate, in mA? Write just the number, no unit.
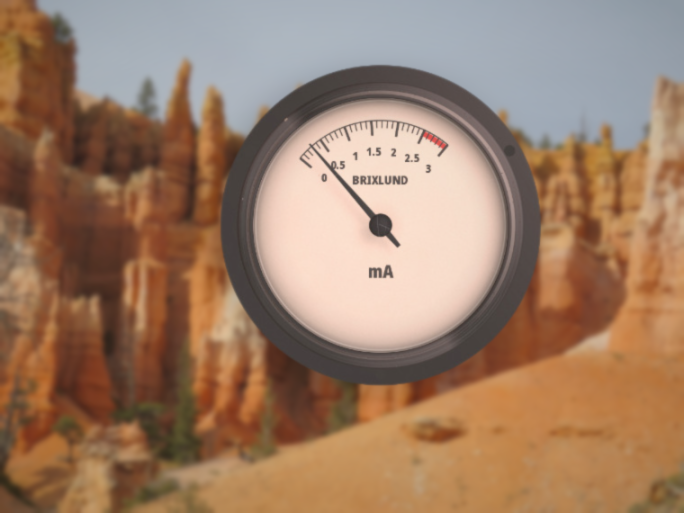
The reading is 0.3
